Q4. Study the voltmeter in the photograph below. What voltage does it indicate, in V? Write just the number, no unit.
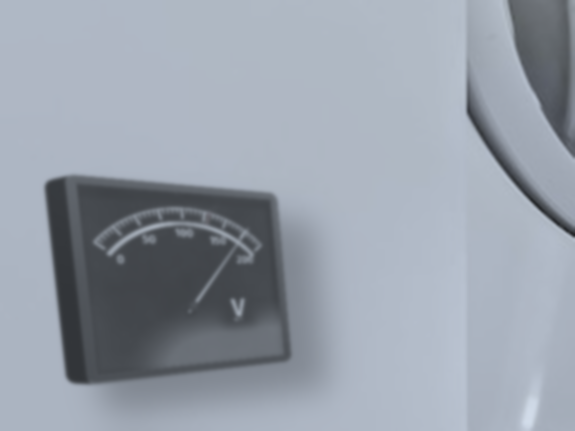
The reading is 175
